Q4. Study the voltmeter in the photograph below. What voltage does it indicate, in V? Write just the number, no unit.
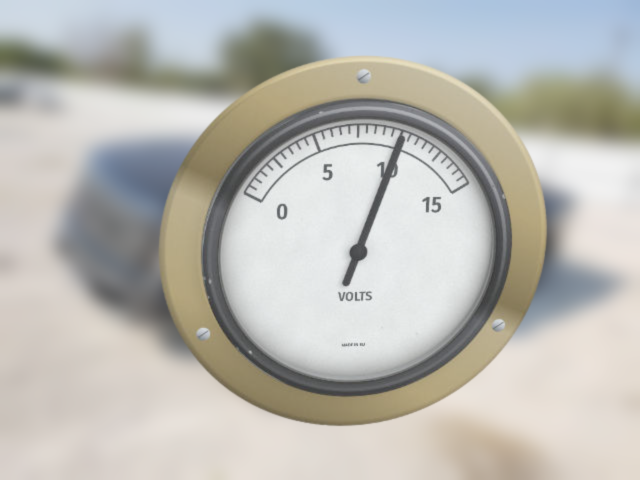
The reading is 10
